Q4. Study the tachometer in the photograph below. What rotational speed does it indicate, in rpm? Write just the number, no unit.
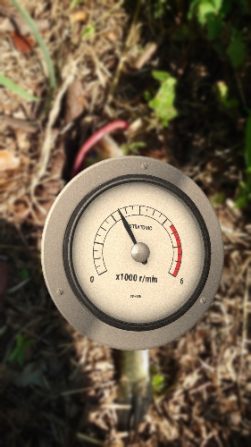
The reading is 2250
